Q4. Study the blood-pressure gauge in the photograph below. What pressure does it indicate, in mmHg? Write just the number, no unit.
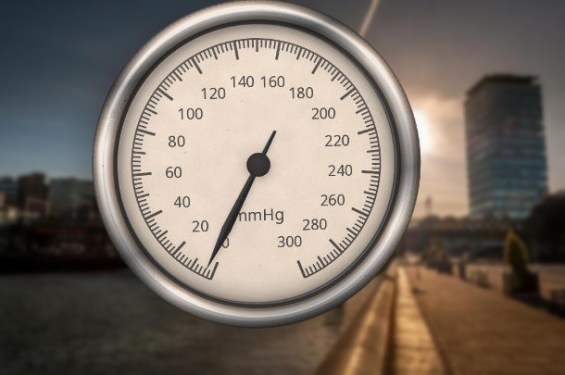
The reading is 4
